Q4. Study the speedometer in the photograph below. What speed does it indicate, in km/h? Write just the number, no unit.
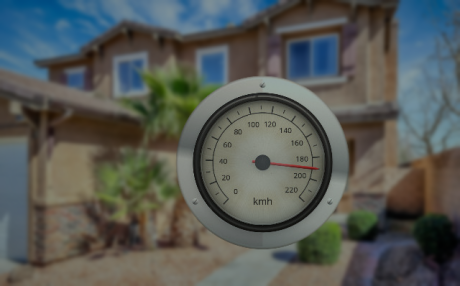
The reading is 190
